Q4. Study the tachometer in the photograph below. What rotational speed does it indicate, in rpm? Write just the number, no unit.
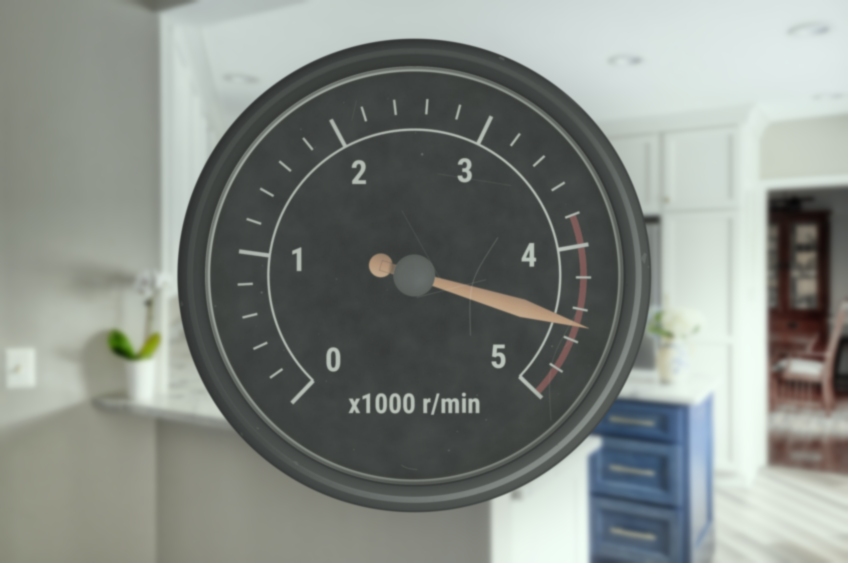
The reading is 4500
